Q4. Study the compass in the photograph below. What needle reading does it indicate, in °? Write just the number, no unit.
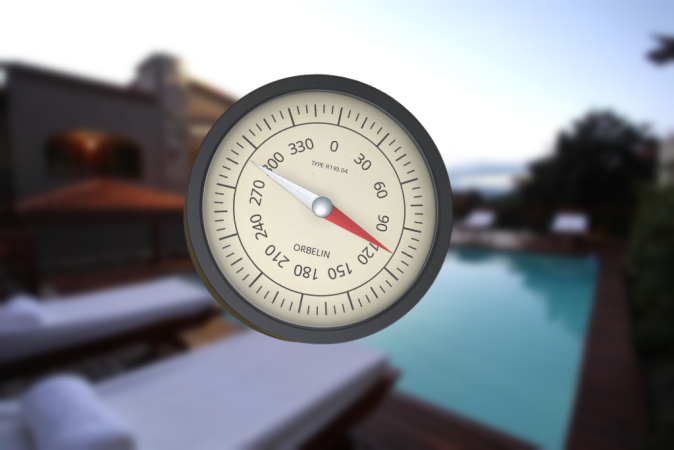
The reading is 110
